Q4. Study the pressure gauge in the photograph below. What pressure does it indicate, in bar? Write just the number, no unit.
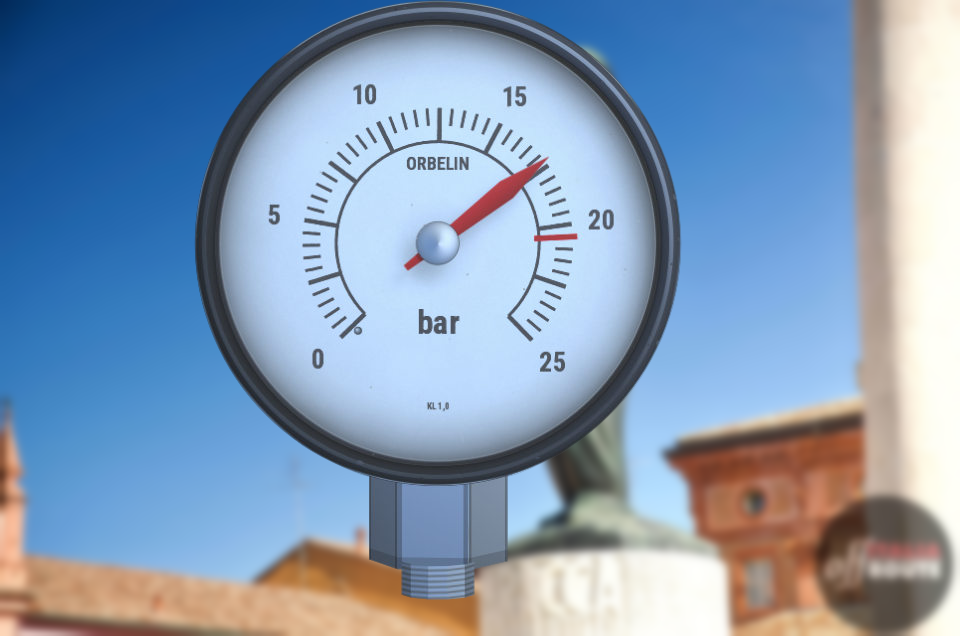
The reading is 17.25
